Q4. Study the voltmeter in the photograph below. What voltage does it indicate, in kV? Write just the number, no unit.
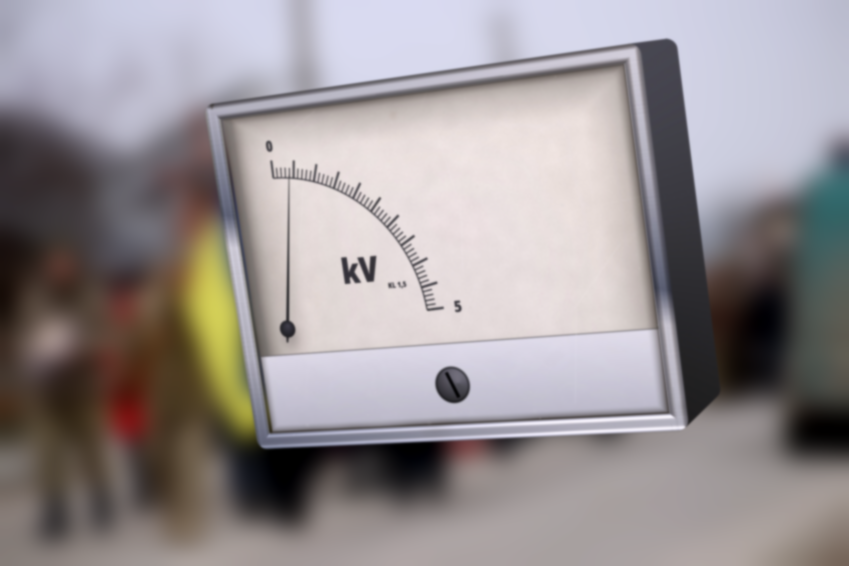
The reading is 0.5
